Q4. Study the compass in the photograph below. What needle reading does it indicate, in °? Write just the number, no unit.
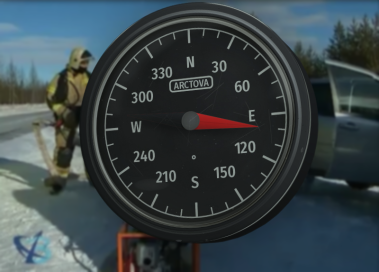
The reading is 100
